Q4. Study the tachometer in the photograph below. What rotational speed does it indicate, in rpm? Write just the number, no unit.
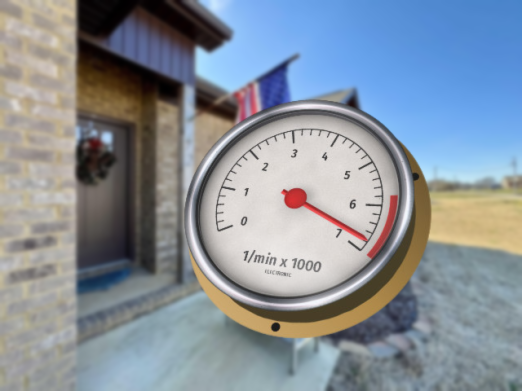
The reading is 6800
